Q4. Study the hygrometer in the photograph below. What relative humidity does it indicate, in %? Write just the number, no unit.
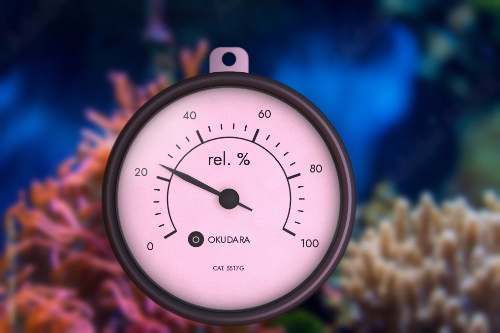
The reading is 24
